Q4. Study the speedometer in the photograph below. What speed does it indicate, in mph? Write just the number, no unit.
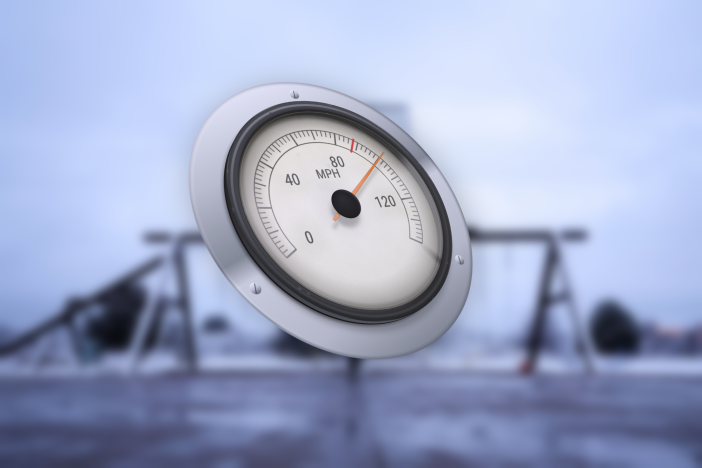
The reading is 100
